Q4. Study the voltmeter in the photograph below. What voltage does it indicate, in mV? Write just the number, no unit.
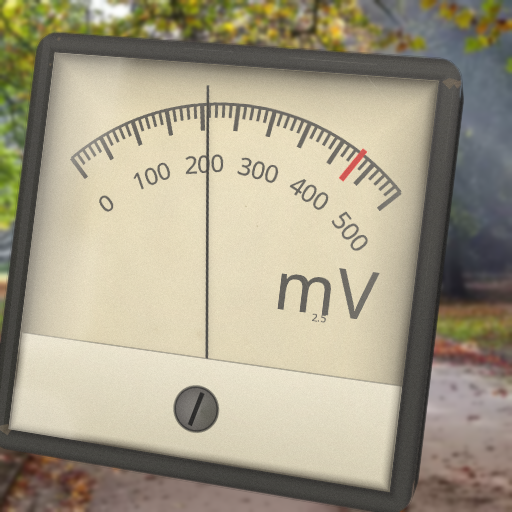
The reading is 210
